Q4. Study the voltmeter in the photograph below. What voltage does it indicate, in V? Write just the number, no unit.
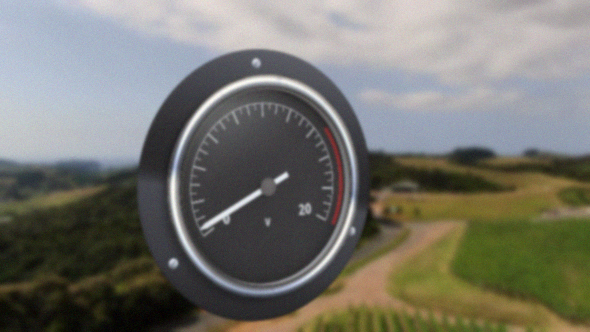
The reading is 0.5
